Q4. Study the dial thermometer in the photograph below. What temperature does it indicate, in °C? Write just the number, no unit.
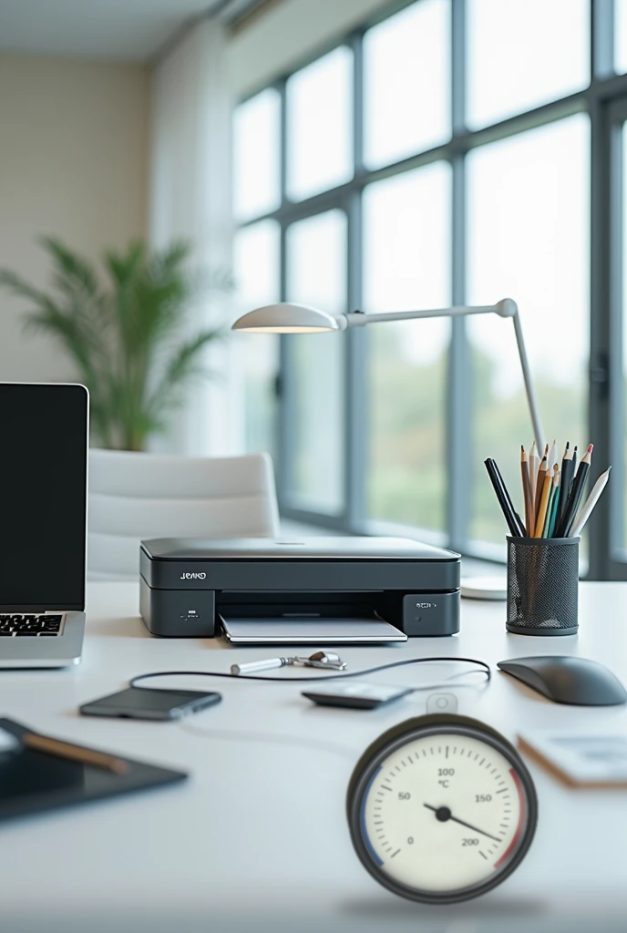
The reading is 185
